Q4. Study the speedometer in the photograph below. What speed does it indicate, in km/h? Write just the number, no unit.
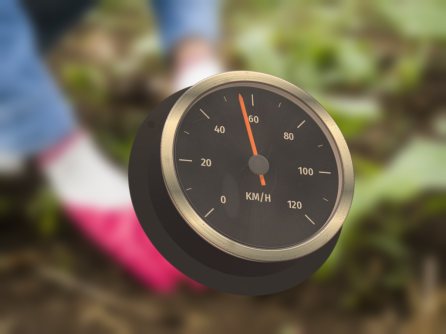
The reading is 55
